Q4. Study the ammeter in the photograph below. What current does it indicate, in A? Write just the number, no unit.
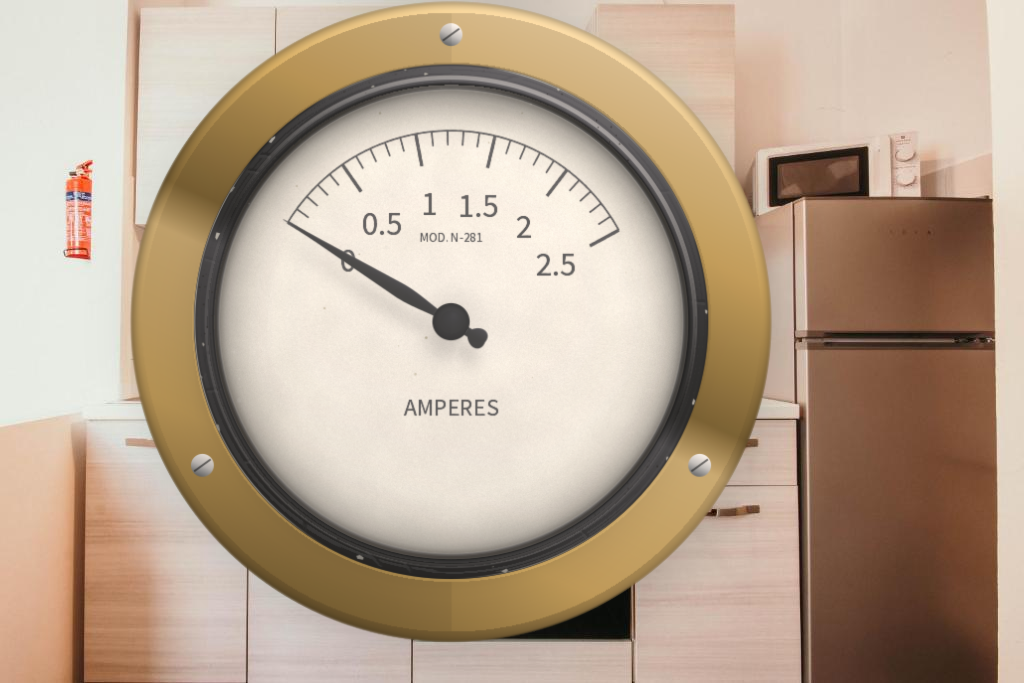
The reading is 0
